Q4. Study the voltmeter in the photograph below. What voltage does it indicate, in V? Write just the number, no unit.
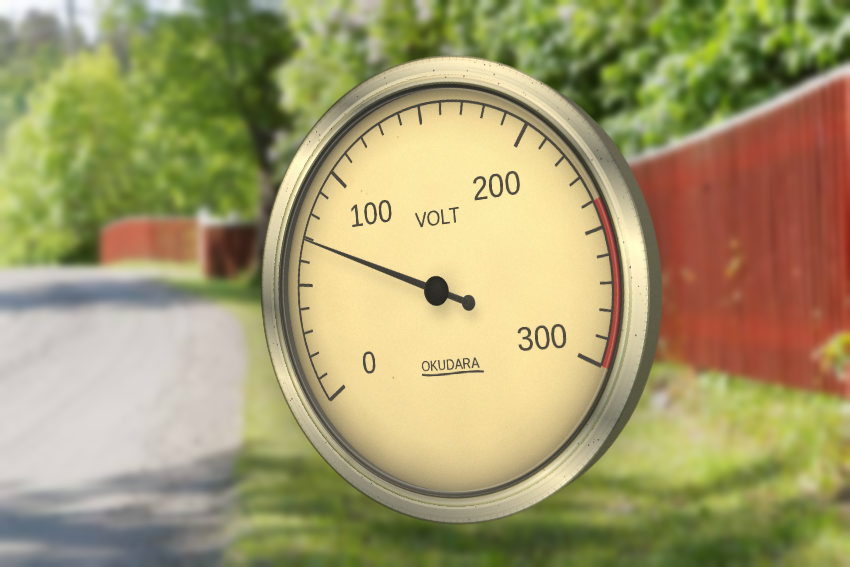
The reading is 70
